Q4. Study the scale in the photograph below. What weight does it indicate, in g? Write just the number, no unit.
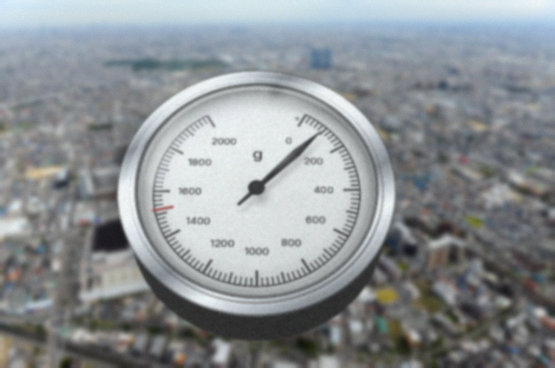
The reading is 100
